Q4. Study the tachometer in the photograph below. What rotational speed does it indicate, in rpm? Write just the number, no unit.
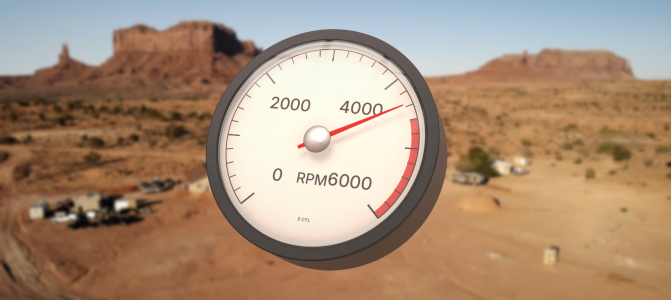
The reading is 4400
